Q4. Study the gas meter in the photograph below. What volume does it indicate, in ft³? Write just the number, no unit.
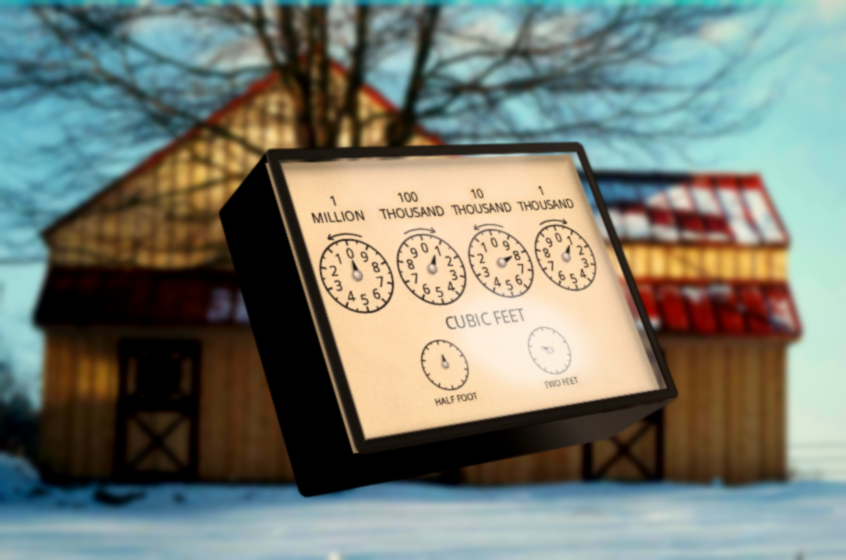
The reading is 8100
